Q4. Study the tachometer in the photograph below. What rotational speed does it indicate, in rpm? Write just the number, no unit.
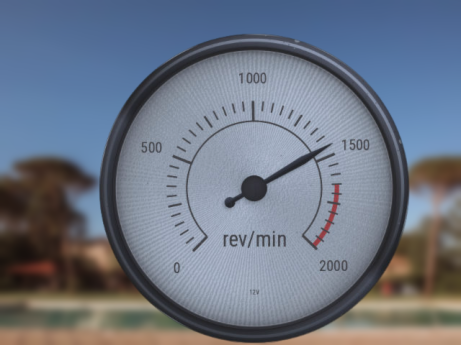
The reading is 1450
